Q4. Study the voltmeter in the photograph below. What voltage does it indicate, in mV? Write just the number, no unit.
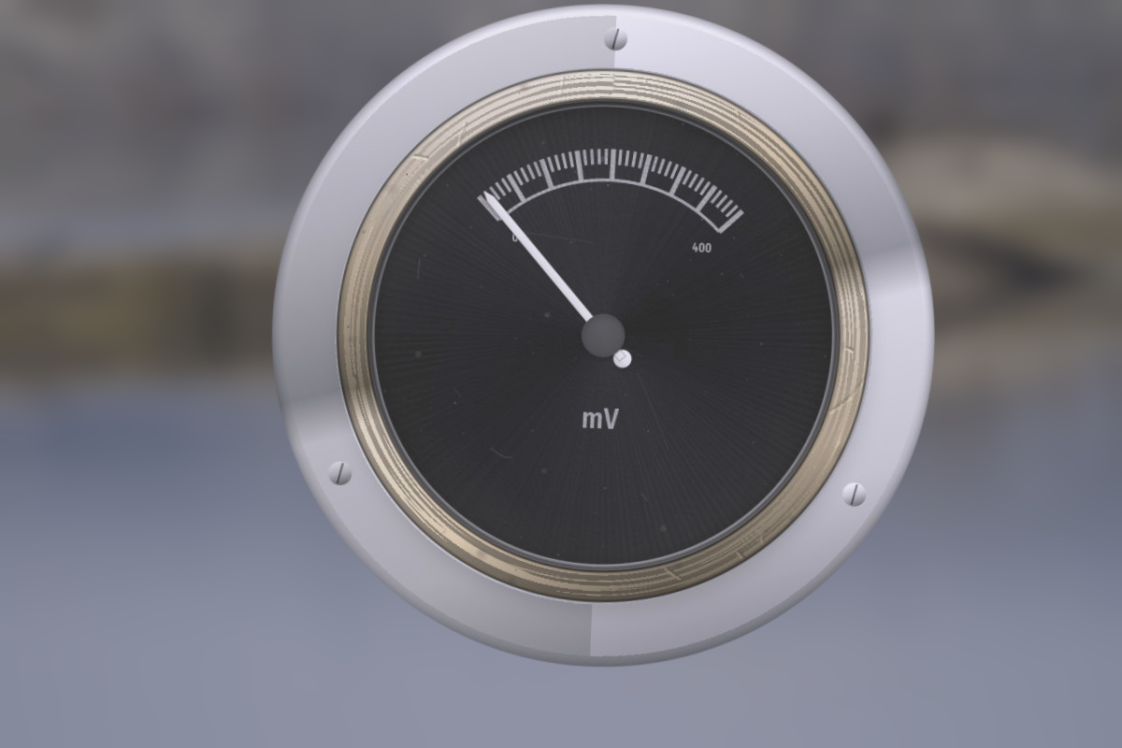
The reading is 10
